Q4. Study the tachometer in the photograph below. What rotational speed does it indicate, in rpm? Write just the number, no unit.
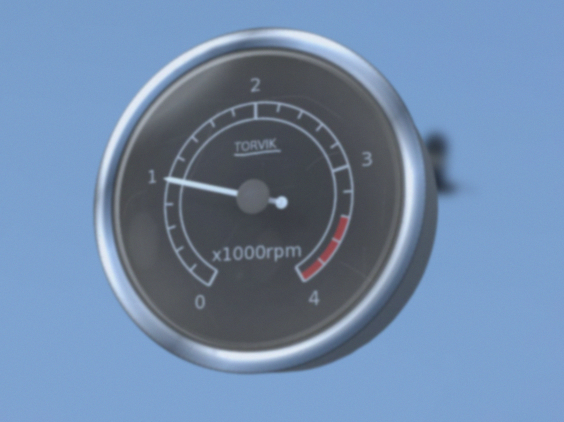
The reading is 1000
